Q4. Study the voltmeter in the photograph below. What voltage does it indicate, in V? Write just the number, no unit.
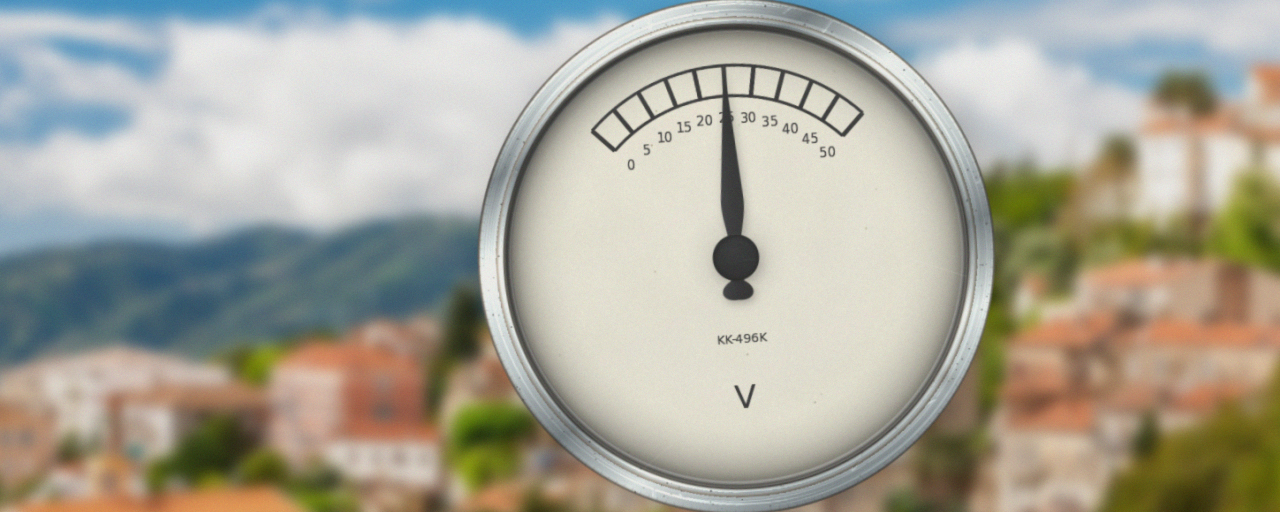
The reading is 25
